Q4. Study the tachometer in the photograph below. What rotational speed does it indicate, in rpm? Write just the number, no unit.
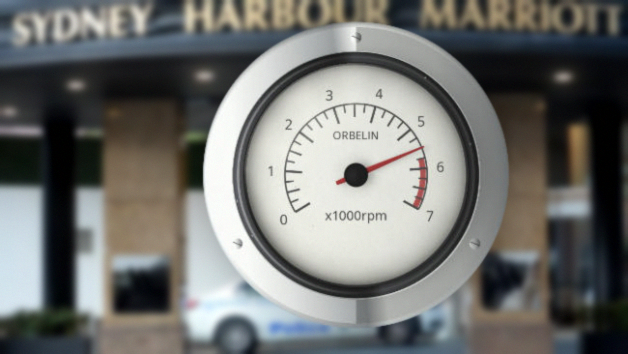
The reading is 5500
